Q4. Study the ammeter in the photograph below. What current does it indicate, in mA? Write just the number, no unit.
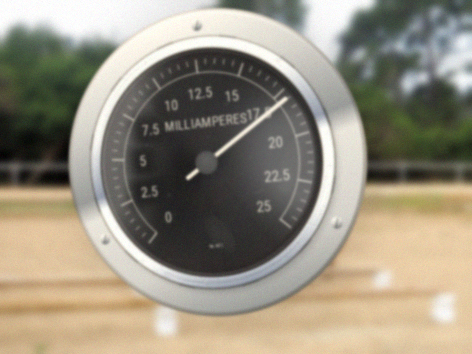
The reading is 18
